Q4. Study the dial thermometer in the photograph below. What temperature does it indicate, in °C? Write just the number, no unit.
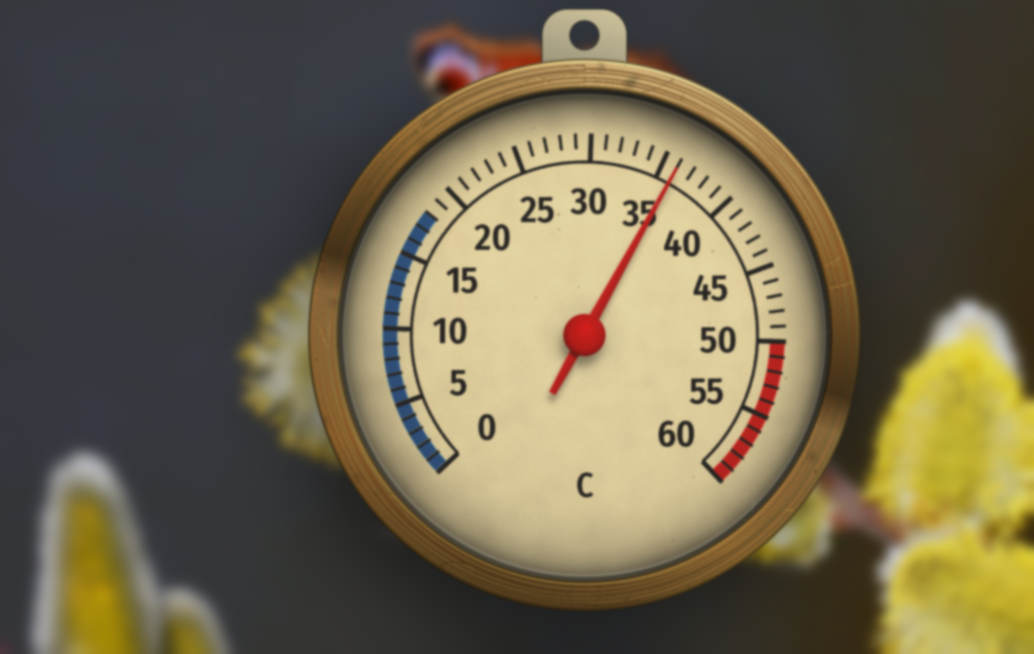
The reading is 36
